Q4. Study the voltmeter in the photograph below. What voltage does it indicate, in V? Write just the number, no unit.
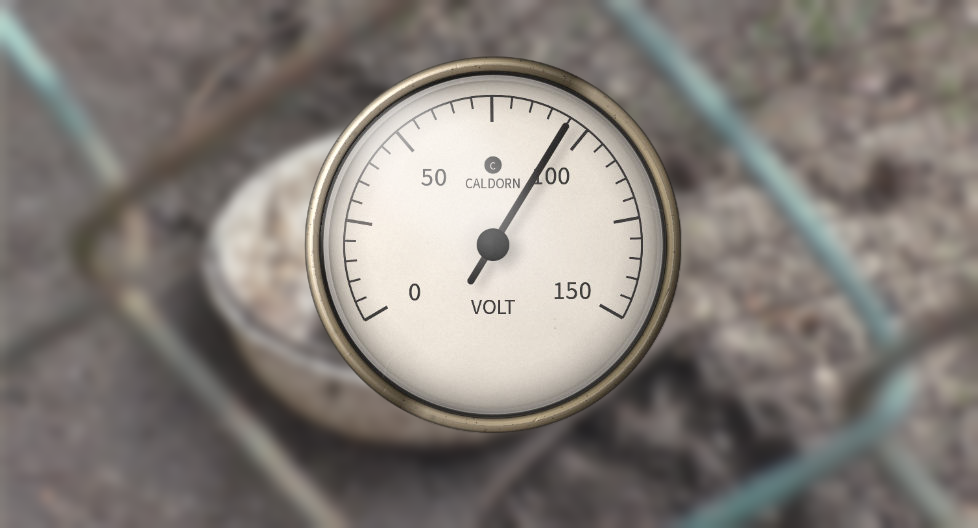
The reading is 95
